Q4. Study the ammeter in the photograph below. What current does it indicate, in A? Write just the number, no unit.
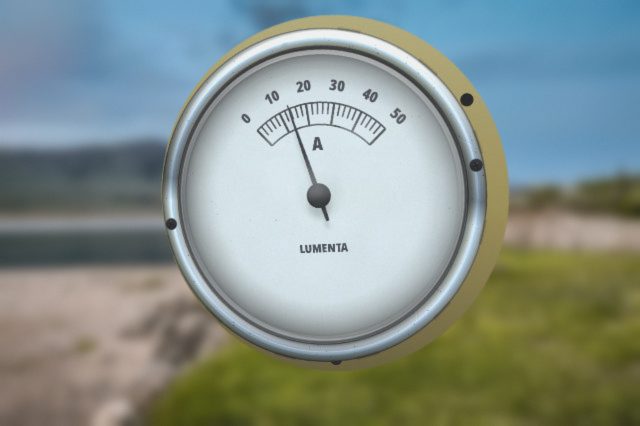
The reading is 14
